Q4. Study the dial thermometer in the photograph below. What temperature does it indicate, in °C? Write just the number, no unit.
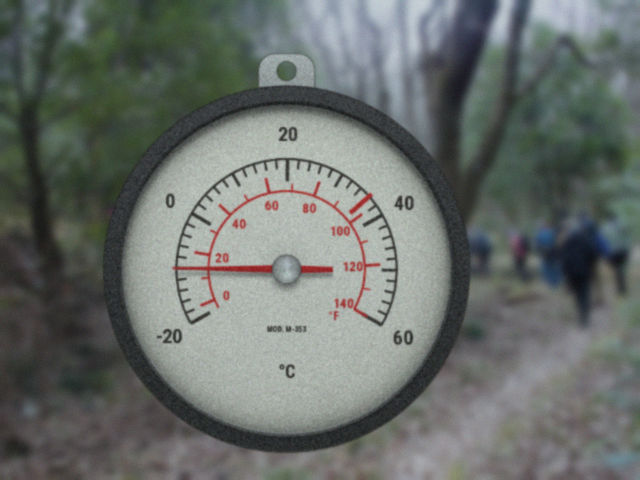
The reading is -10
